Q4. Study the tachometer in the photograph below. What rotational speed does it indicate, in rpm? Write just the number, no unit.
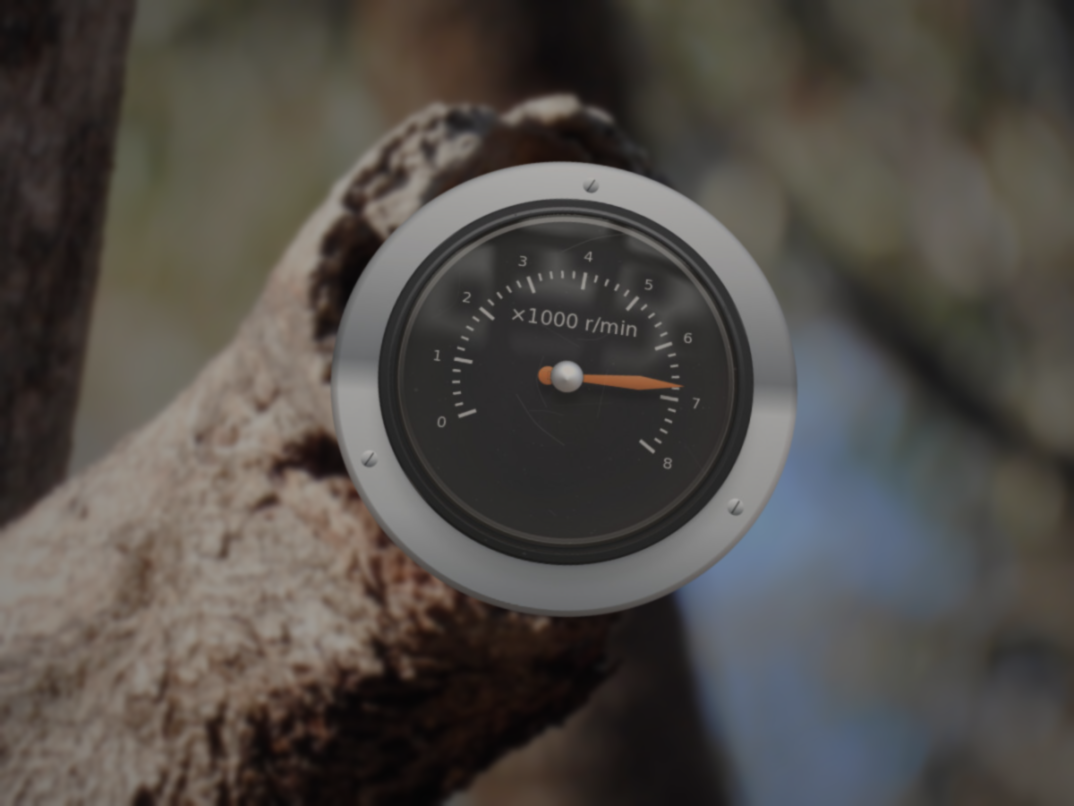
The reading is 6800
